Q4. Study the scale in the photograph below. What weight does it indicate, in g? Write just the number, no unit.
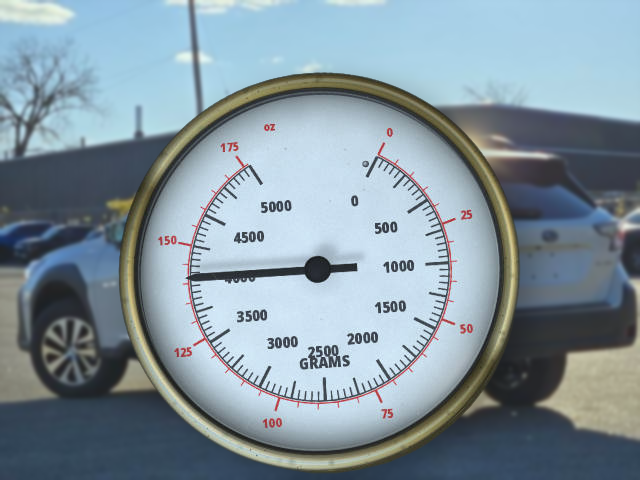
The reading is 4000
